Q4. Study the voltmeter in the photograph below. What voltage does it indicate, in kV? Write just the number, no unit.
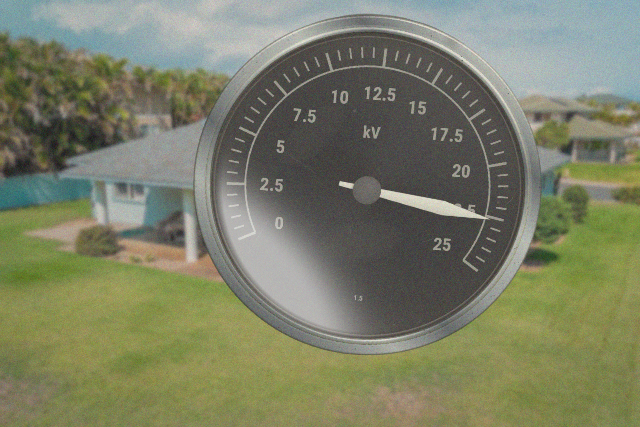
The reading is 22.5
